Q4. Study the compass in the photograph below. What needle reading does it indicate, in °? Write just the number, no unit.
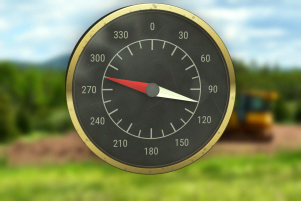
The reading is 285
